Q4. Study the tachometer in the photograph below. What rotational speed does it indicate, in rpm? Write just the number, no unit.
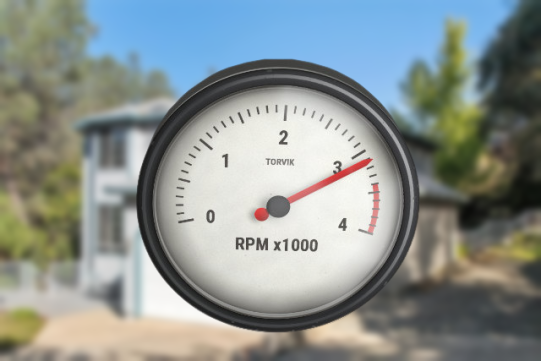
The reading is 3100
